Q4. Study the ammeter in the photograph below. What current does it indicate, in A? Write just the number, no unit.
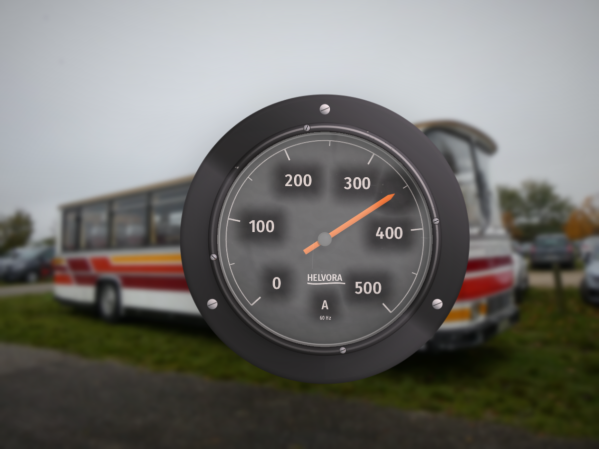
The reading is 350
